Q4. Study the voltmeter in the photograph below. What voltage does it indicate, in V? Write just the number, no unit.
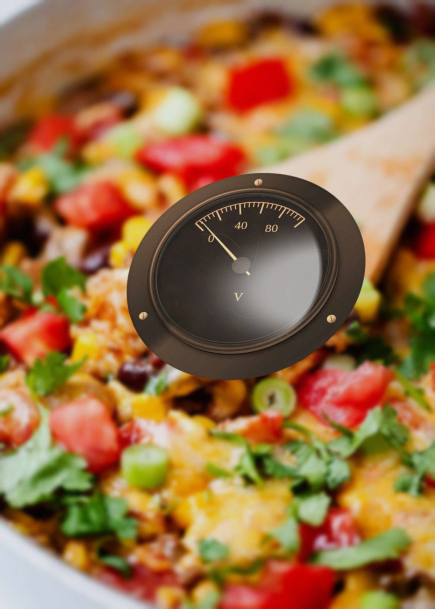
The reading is 4
